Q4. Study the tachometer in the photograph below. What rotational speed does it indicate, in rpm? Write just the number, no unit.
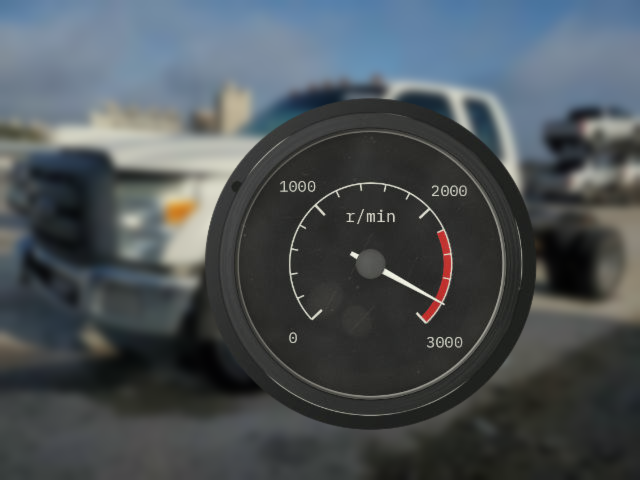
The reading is 2800
